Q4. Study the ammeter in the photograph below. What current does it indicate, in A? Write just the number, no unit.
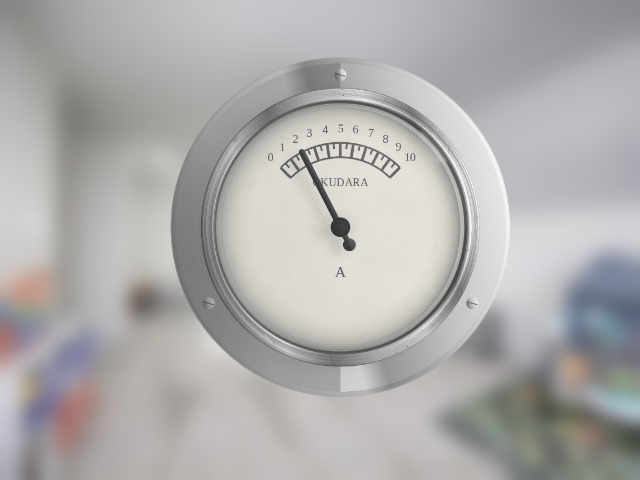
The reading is 2
